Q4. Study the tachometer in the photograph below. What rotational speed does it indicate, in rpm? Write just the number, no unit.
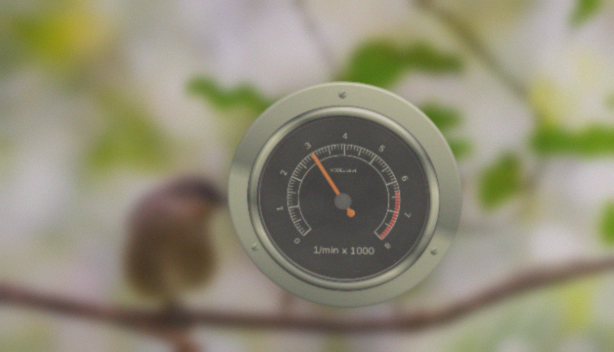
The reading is 3000
